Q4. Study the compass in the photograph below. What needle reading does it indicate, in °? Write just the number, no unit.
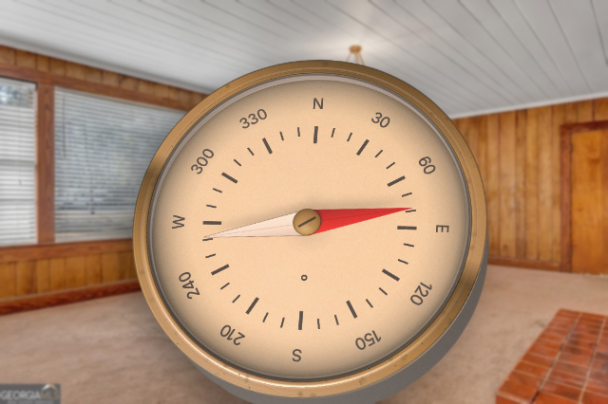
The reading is 80
